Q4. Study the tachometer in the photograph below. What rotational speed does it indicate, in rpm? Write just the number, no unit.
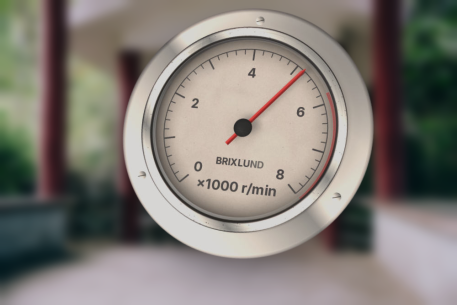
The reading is 5200
